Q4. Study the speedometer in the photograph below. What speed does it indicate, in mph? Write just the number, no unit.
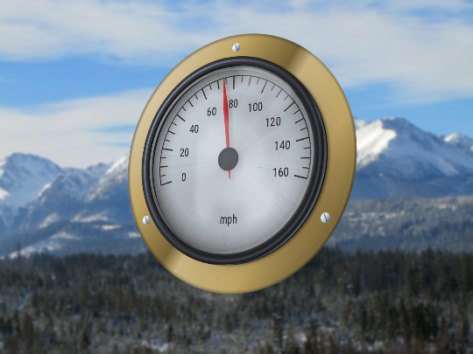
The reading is 75
